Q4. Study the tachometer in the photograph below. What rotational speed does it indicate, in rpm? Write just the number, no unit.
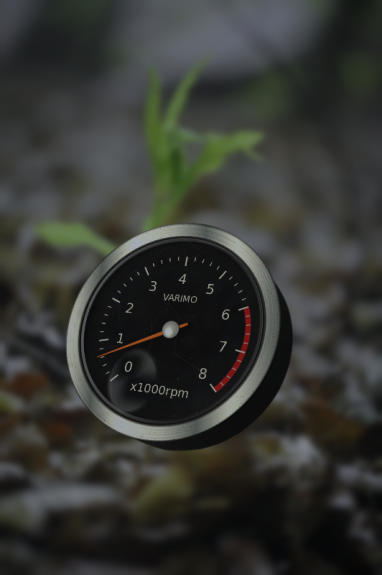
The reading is 600
